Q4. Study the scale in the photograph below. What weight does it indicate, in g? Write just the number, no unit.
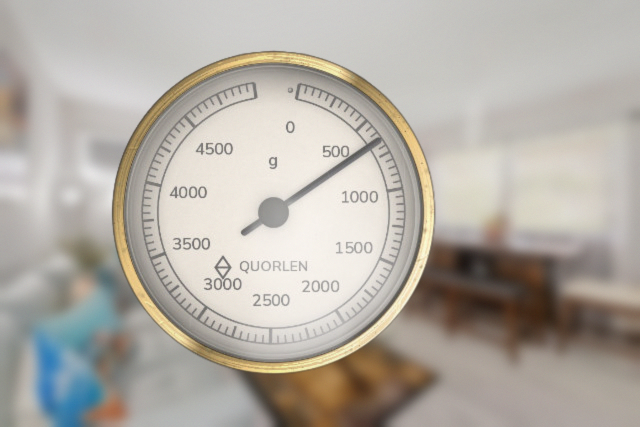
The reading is 650
